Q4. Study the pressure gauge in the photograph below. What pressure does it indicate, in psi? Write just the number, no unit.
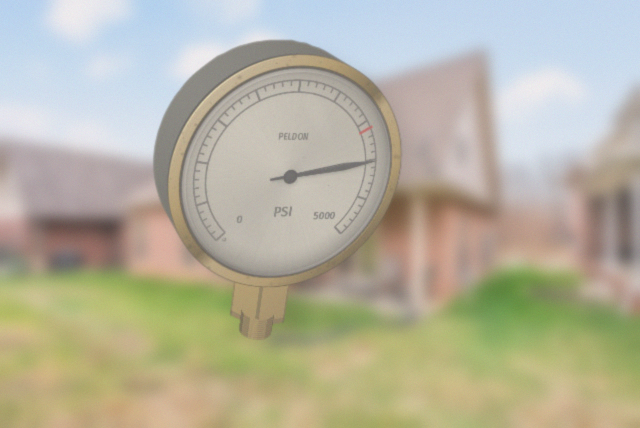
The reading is 4000
